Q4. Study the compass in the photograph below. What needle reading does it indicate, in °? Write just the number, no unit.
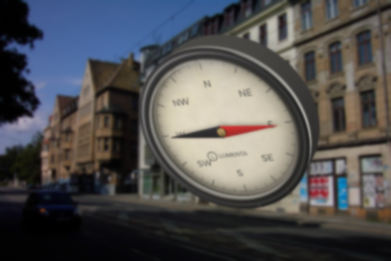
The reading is 90
